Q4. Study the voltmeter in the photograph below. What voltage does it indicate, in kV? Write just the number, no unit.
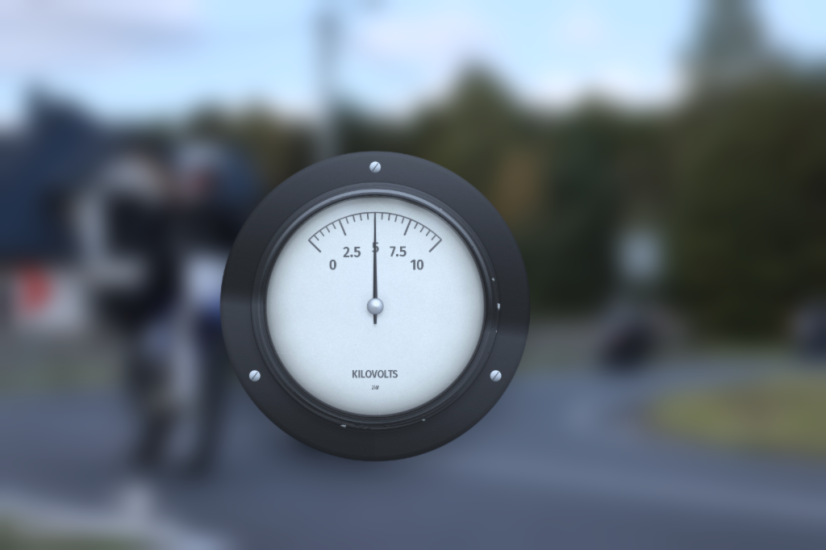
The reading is 5
